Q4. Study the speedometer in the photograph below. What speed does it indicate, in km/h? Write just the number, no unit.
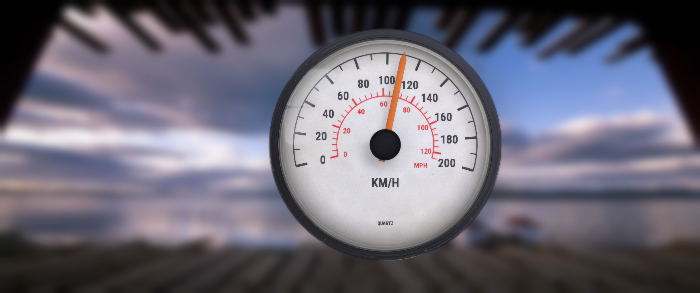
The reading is 110
